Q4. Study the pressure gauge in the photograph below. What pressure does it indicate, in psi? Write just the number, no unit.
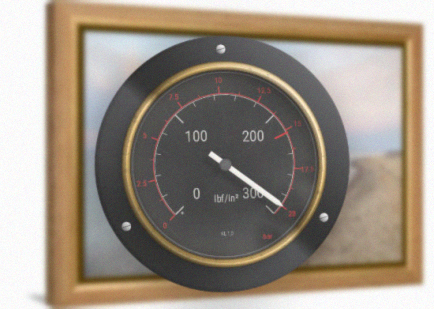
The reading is 290
